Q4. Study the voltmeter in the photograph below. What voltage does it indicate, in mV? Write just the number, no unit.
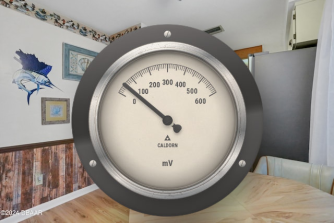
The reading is 50
